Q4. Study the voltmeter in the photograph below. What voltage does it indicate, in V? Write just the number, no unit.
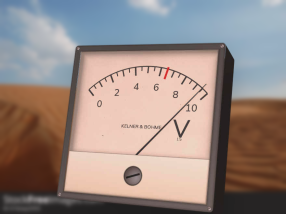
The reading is 9.5
